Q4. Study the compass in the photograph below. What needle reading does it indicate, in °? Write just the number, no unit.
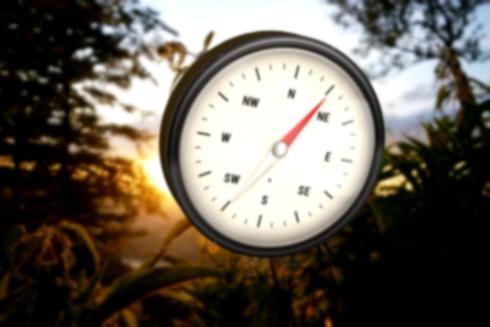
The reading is 30
